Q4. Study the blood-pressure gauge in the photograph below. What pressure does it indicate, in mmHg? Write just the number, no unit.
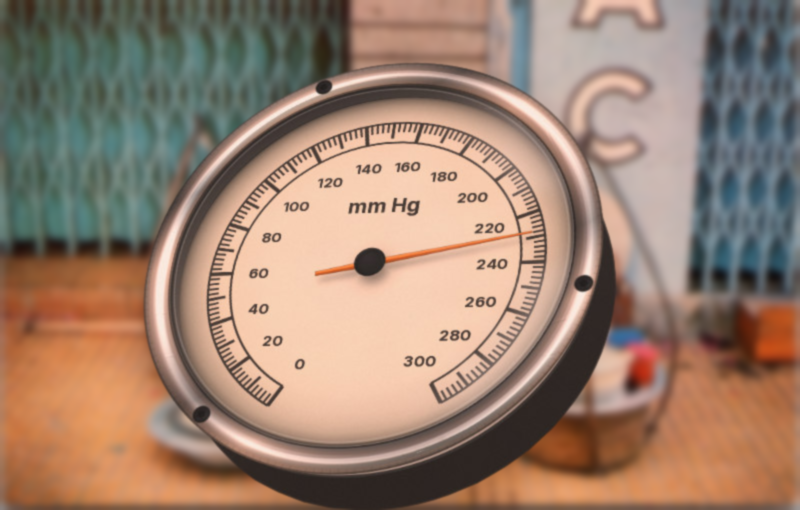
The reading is 230
